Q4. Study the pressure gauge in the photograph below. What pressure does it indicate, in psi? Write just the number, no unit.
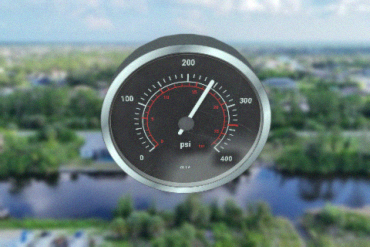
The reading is 240
